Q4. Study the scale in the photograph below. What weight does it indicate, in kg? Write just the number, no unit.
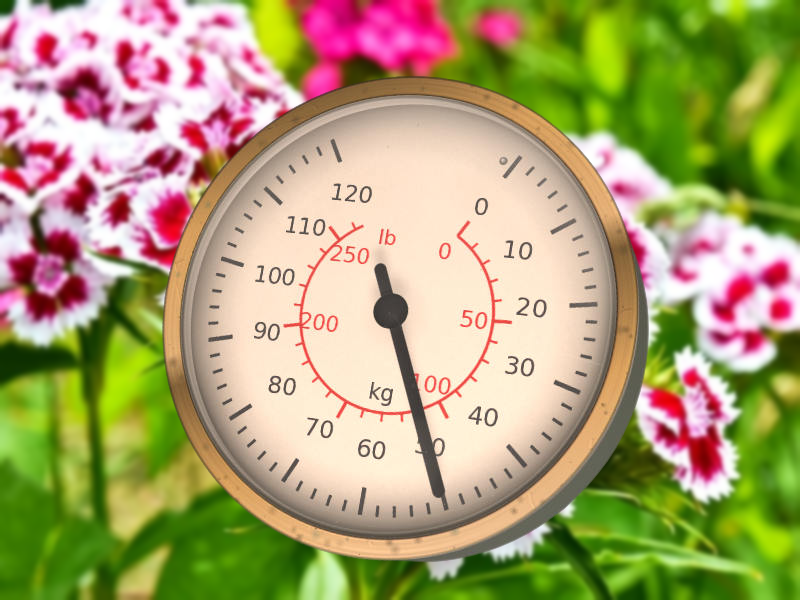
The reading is 50
